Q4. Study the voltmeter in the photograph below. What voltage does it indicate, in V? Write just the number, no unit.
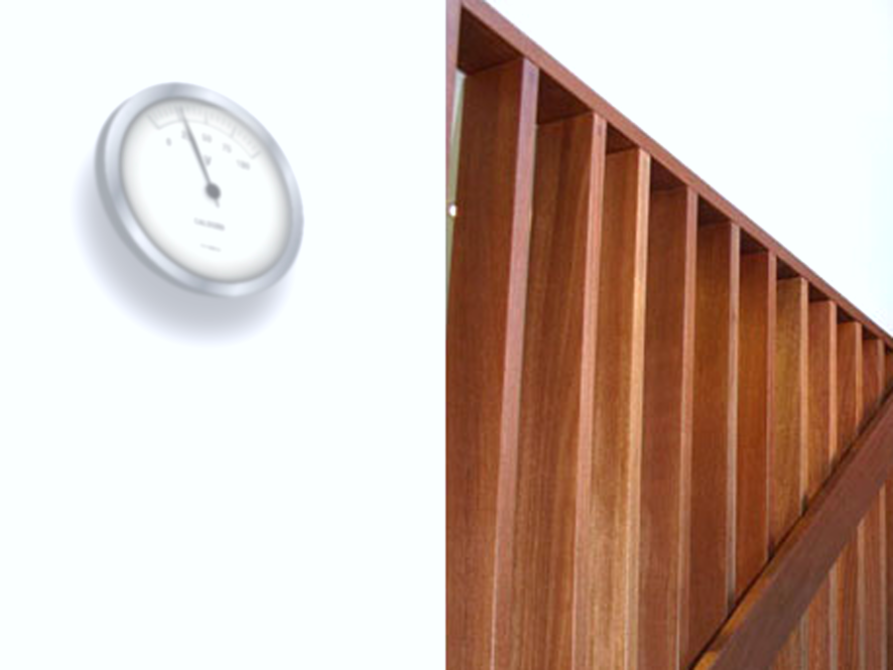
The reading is 25
